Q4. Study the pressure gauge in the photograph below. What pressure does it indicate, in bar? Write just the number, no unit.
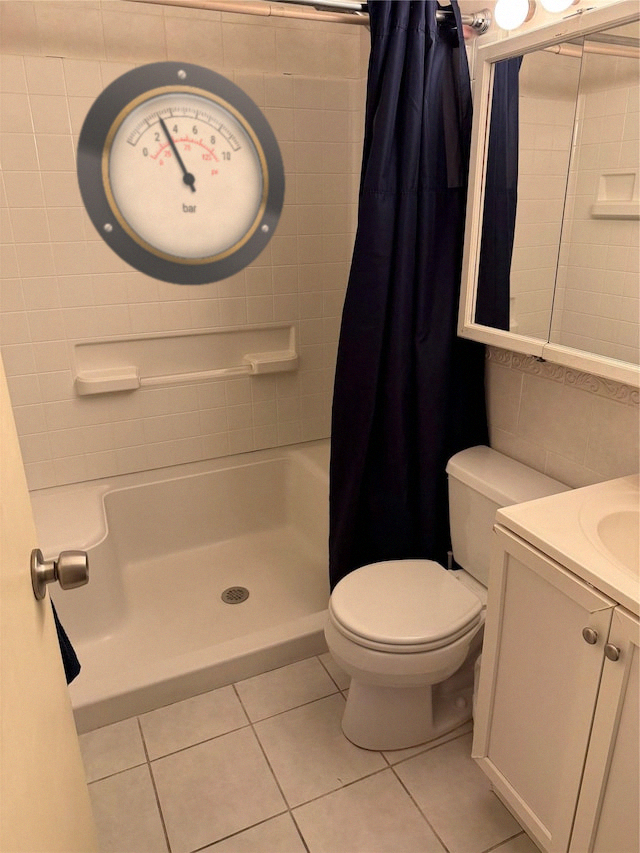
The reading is 3
